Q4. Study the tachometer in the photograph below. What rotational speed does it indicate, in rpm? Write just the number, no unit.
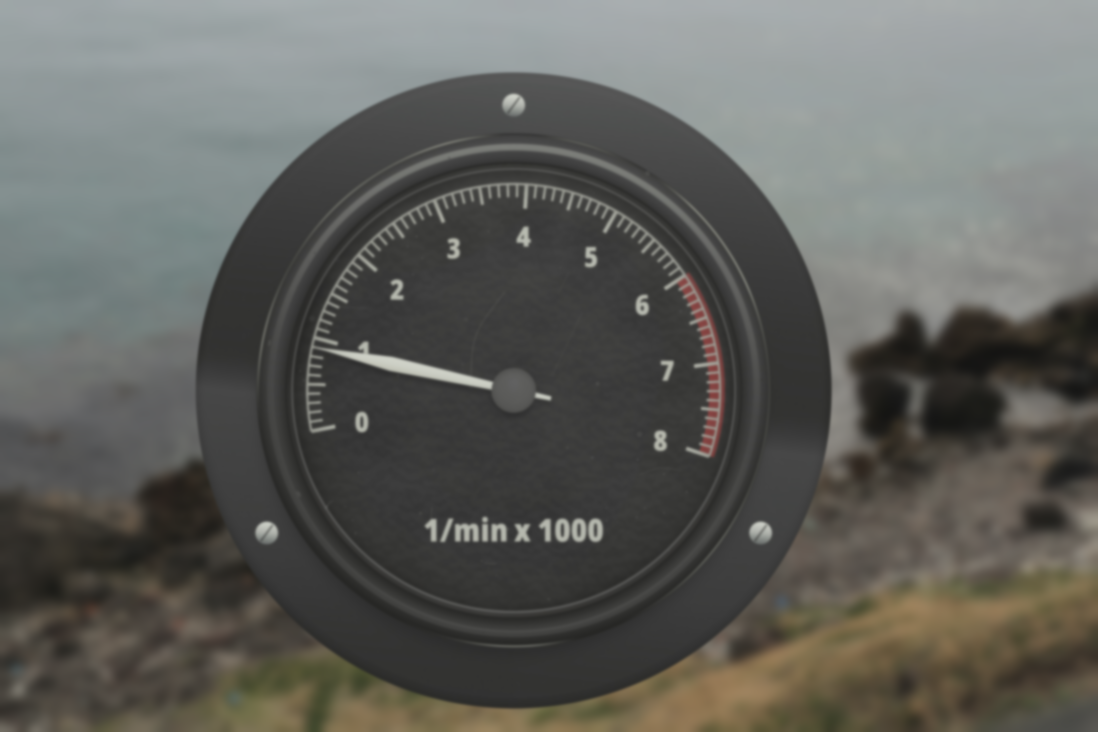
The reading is 900
